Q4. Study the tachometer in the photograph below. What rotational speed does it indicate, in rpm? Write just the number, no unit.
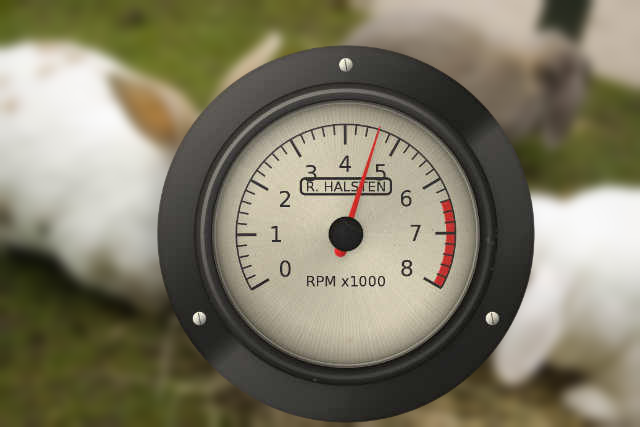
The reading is 4600
